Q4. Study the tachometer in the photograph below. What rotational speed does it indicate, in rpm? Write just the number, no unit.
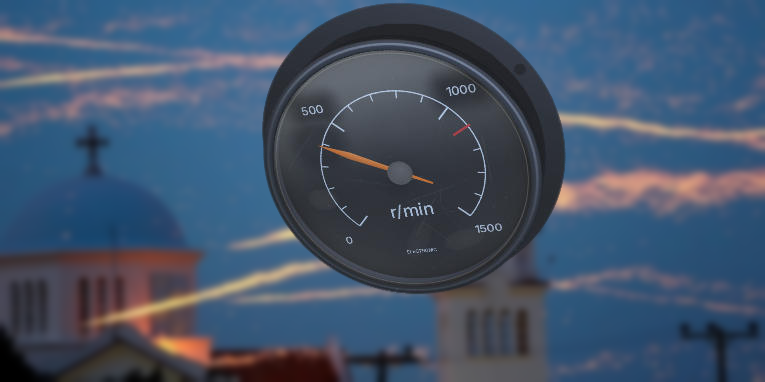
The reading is 400
